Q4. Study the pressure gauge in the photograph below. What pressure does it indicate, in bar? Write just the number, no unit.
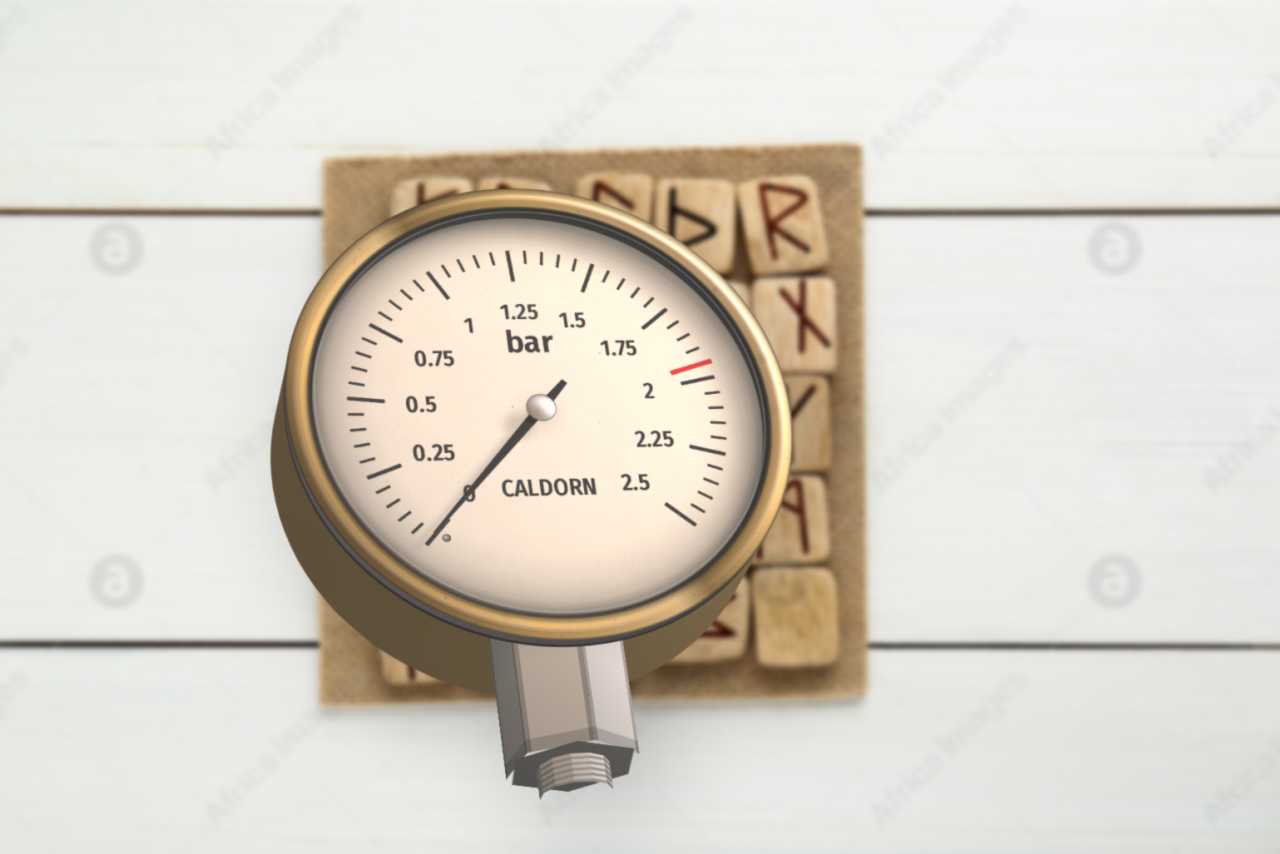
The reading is 0
